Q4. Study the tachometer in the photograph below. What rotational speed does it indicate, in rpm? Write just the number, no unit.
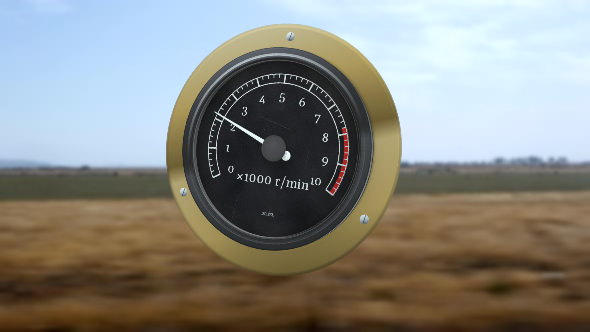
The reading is 2200
